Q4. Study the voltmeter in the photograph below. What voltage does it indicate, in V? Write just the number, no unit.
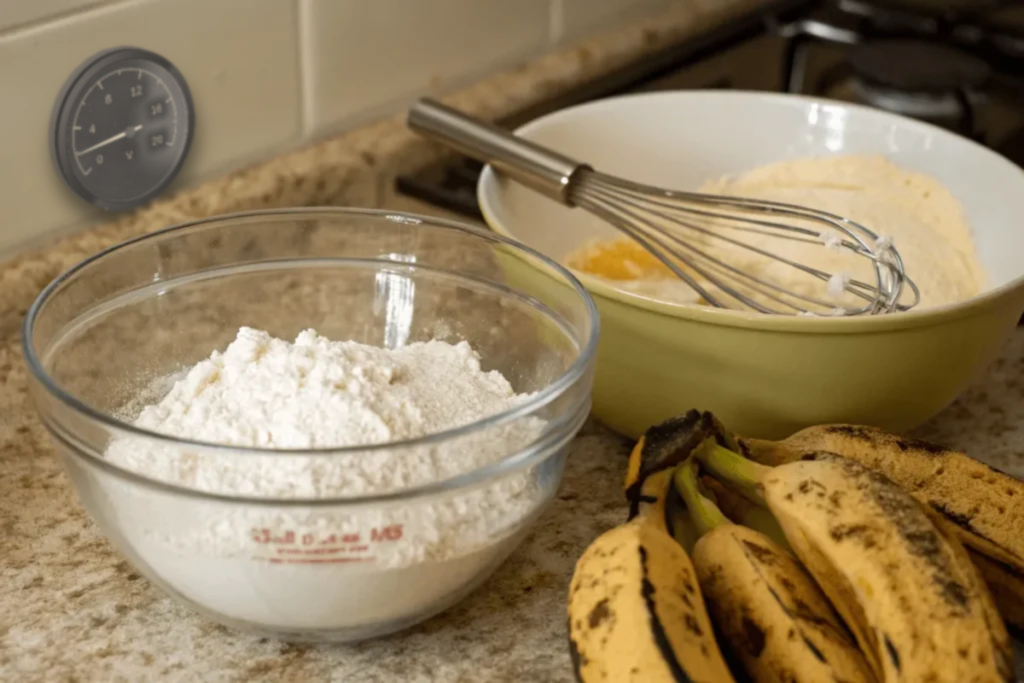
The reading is 2
